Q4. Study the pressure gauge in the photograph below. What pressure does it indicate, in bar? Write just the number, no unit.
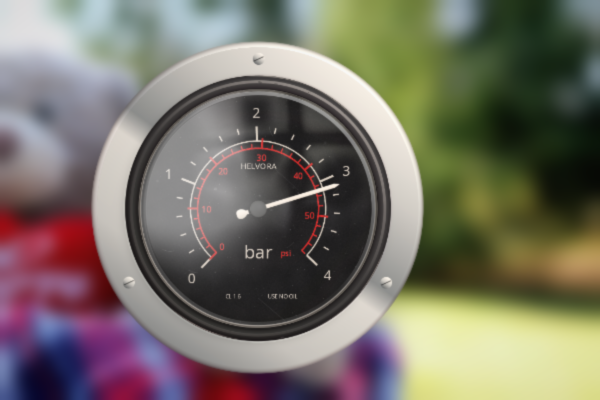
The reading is 3.1
